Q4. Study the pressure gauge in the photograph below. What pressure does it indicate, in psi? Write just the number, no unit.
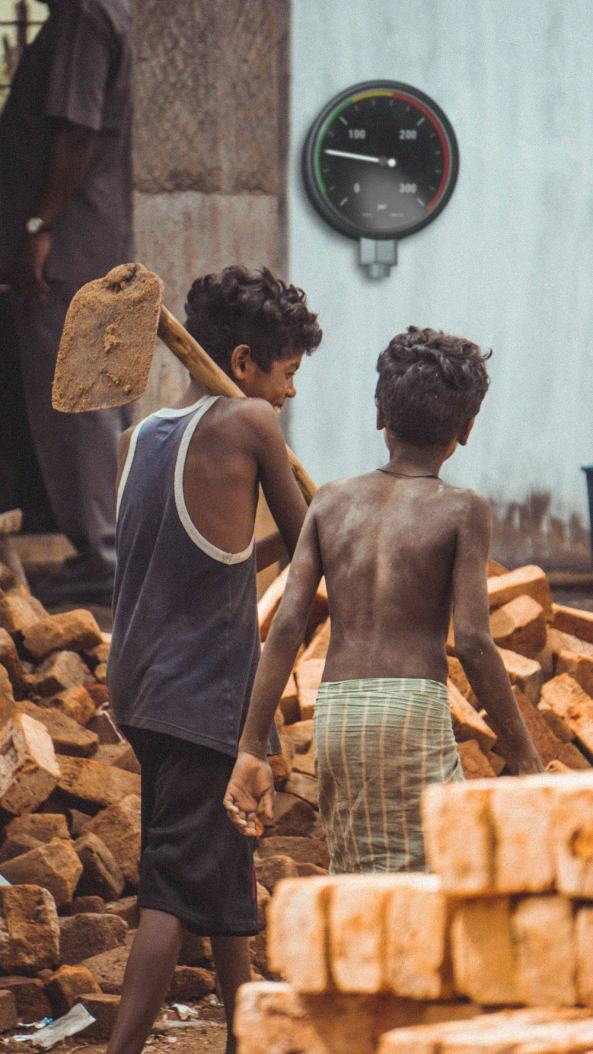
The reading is 60
